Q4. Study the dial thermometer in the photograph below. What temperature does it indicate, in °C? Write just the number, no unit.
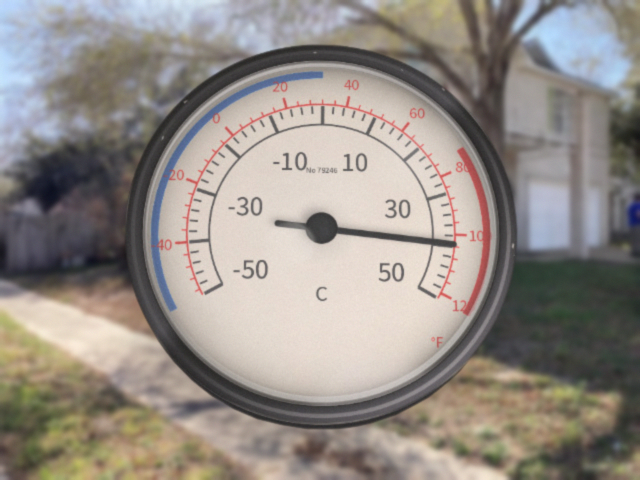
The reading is 40
